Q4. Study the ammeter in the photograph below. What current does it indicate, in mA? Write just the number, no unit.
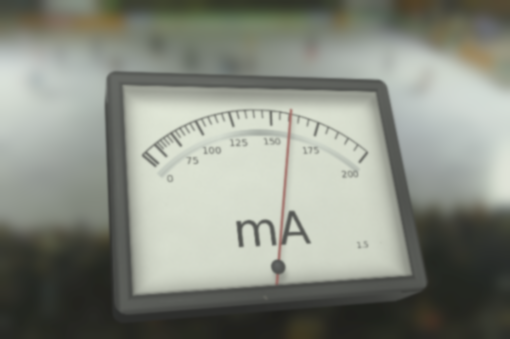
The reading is 160
